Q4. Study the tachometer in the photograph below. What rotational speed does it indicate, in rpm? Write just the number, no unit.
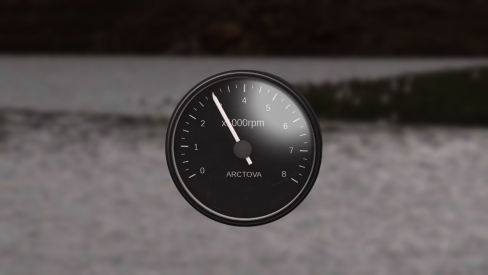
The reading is 3000
